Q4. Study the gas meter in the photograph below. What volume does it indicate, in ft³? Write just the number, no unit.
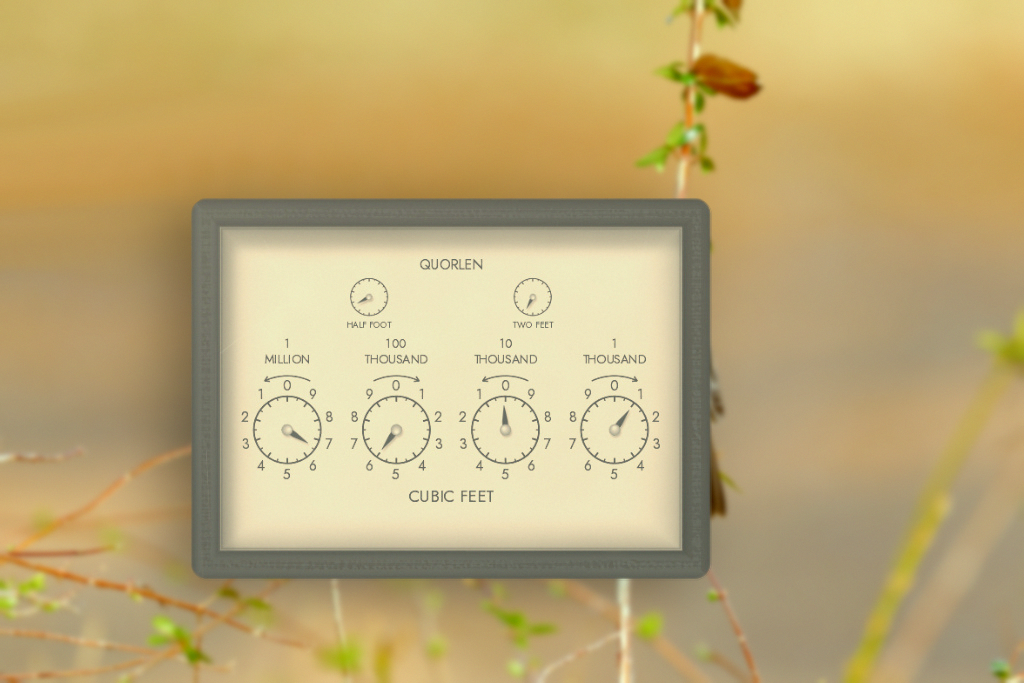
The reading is 660100
